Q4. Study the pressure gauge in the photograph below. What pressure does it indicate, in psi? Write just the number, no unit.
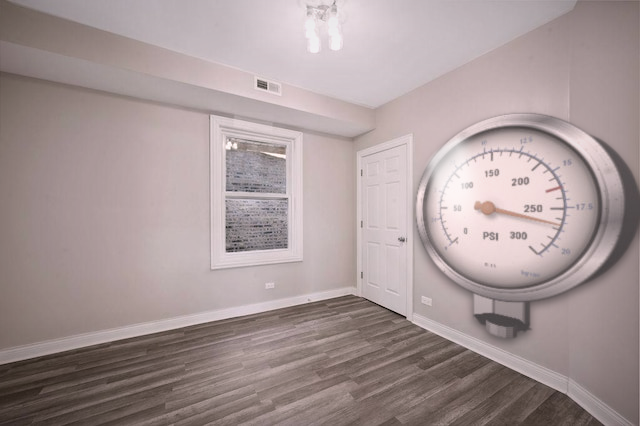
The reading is 265
